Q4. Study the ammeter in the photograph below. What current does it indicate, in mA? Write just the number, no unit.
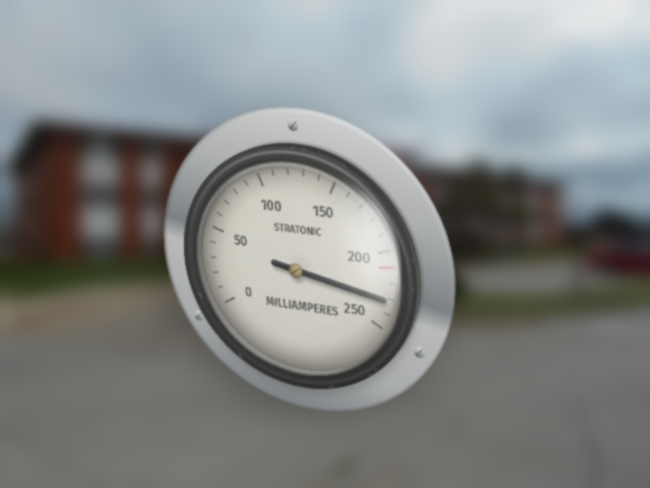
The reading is 230
